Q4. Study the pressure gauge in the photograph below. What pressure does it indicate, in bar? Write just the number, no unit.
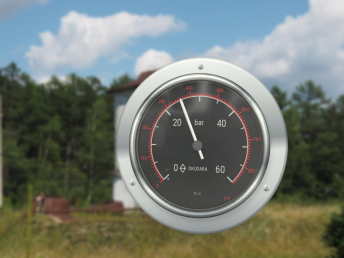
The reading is 25
